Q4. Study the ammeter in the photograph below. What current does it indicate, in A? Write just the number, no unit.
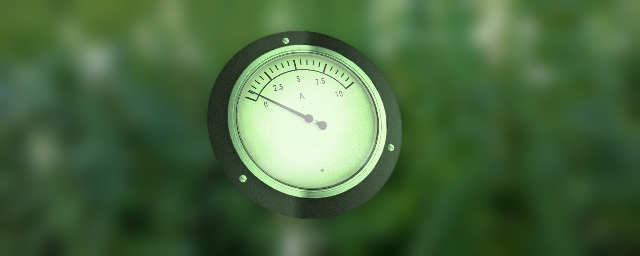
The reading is 0.5
